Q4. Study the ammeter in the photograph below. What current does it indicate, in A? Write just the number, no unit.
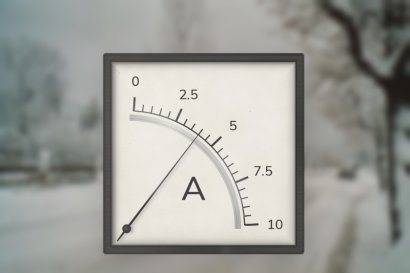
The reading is 4
